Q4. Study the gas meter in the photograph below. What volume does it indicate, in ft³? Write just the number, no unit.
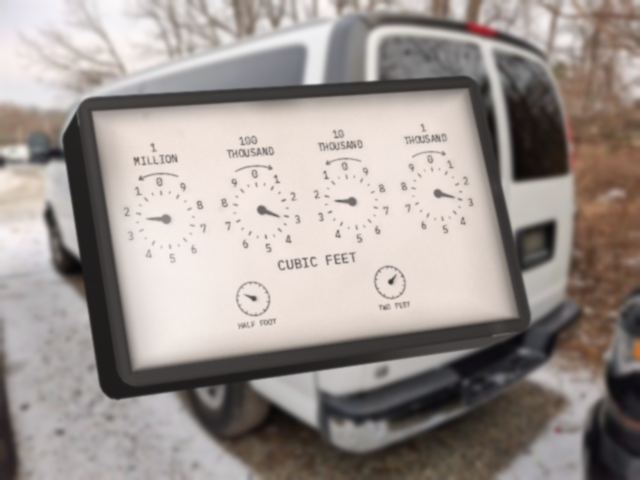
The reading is 232300
